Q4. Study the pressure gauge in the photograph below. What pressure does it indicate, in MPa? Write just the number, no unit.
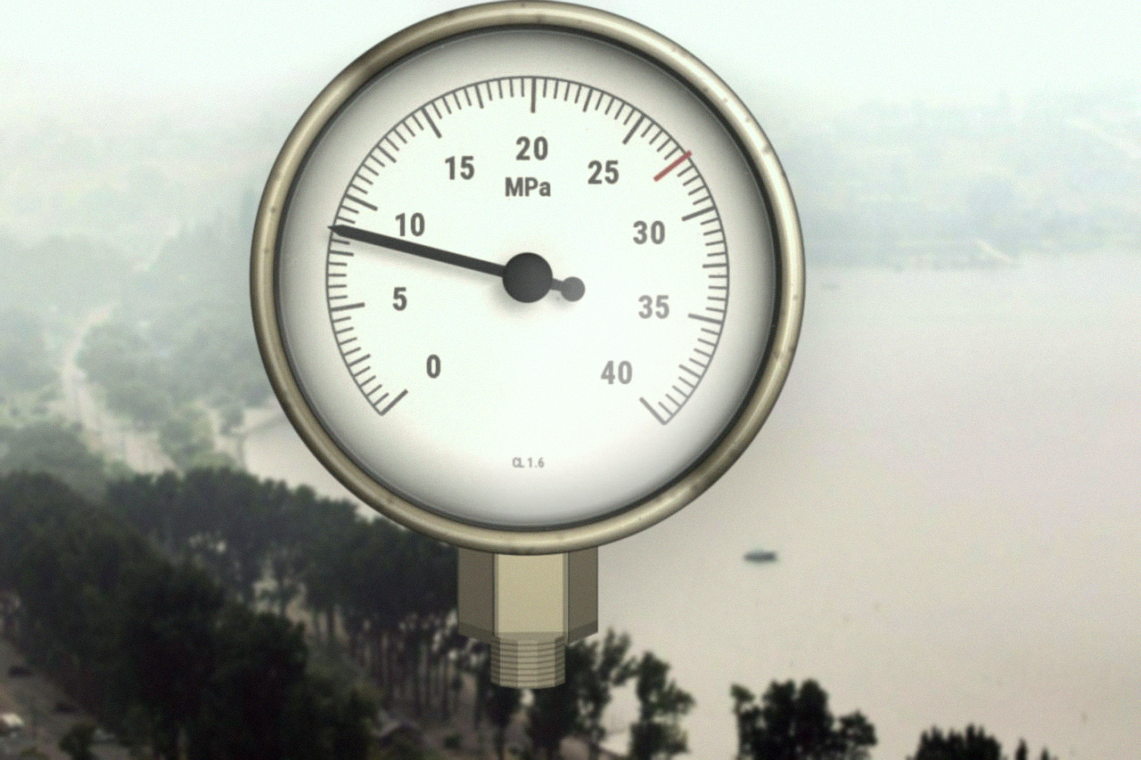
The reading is 8.5
